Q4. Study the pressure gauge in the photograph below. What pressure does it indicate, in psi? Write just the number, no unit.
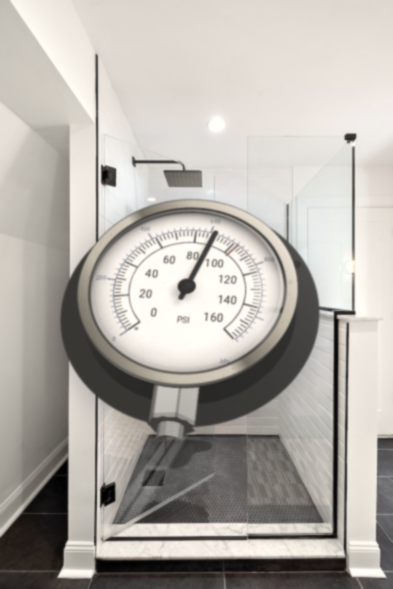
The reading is 90
